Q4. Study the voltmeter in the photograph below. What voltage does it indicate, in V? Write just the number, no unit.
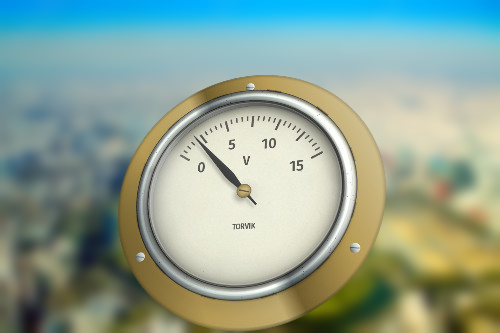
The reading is 2
